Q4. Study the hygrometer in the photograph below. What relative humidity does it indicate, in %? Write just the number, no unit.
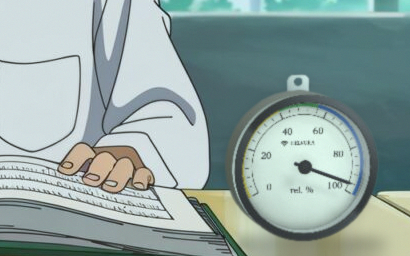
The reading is 96
